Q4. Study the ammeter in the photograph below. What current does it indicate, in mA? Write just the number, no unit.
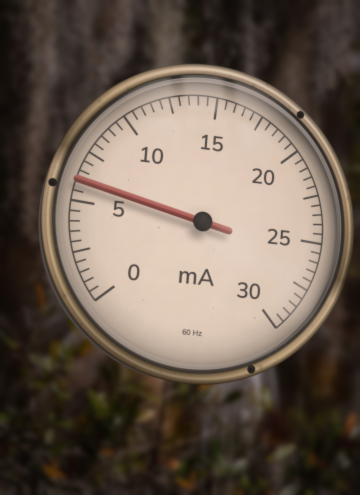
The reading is 6
